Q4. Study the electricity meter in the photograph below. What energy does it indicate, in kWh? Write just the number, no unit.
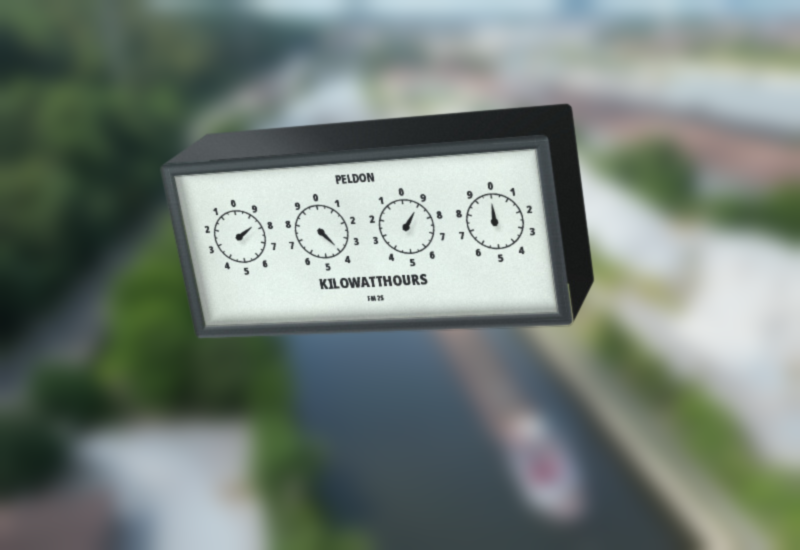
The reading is 8390
